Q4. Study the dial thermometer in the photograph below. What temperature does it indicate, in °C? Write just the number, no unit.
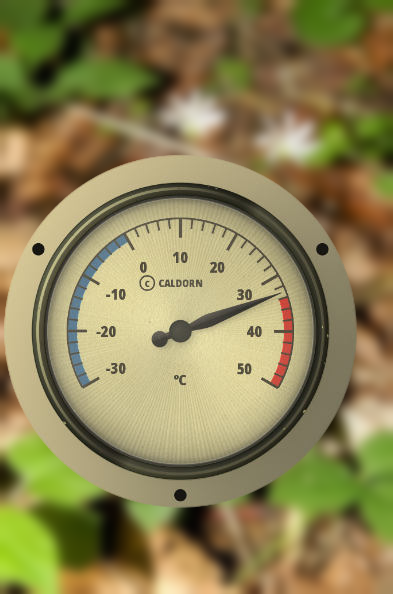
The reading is 33
